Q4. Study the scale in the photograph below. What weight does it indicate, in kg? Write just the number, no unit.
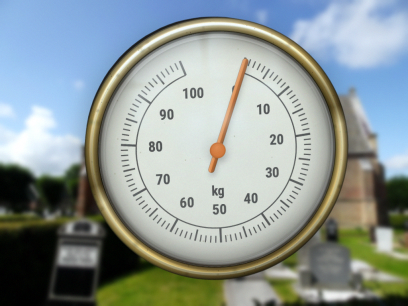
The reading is 0
